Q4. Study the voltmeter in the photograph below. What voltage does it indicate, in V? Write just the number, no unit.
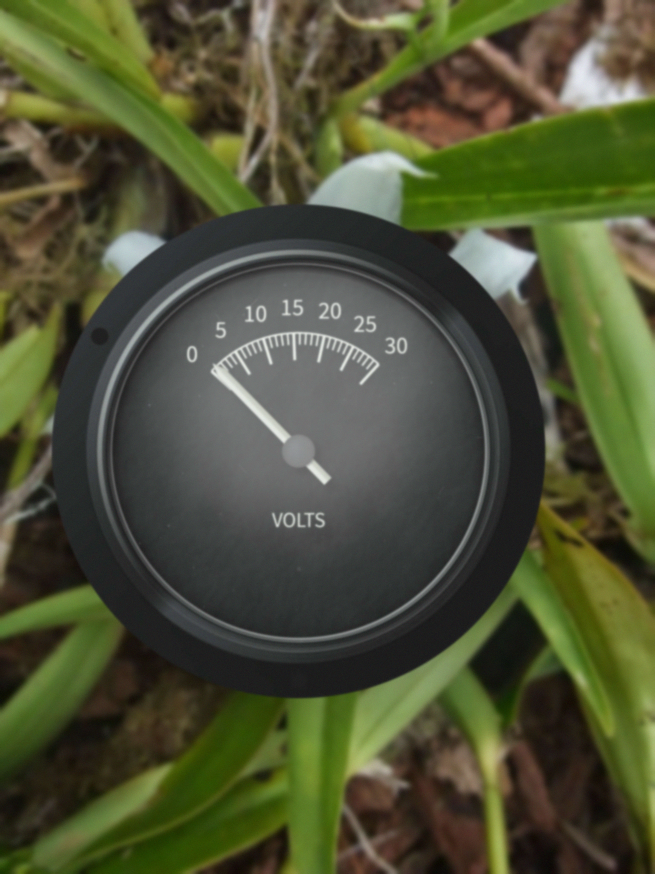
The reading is 1
